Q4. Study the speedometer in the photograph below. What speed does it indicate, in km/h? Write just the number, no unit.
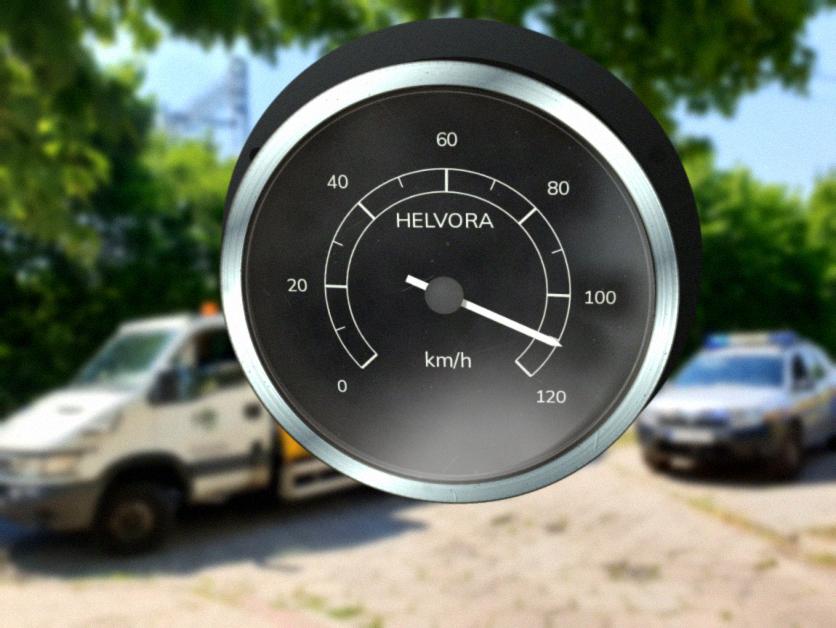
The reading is 110
